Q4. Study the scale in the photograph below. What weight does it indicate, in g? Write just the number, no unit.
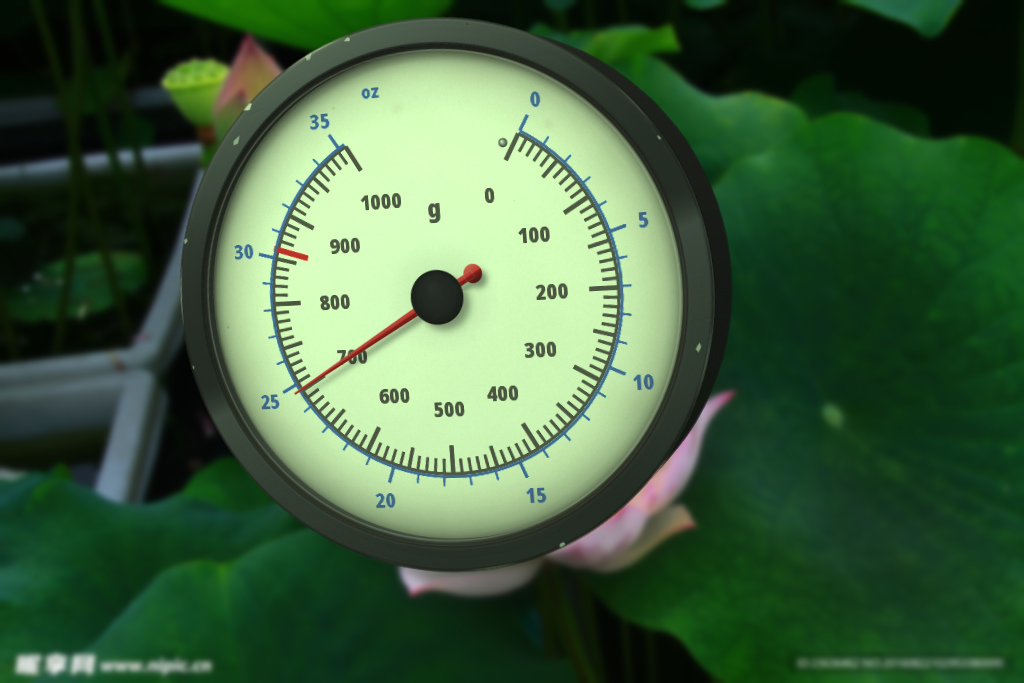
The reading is 700
